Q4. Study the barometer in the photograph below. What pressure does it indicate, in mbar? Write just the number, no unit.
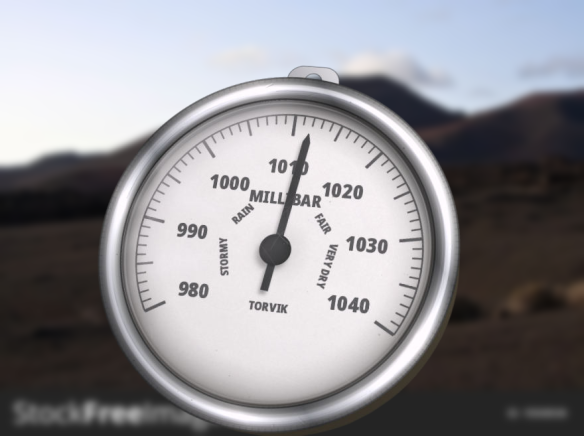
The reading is 1012
